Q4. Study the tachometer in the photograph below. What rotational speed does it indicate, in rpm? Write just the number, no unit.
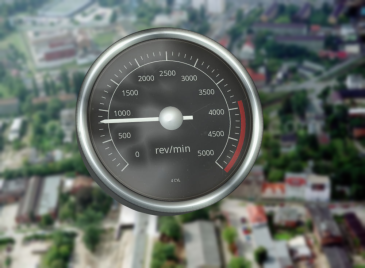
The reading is 800
